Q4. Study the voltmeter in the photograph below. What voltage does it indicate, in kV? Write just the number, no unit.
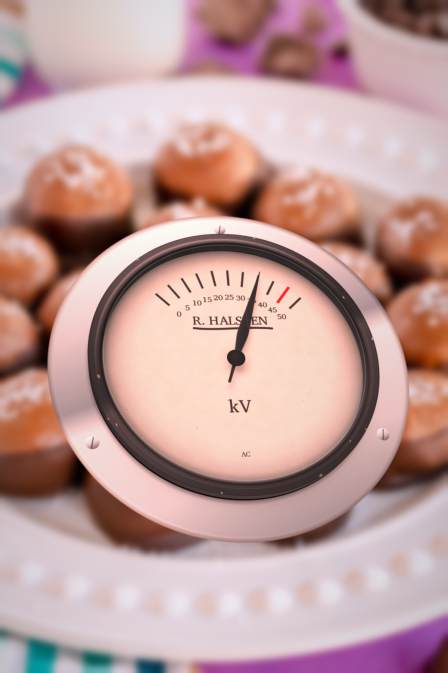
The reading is 35
